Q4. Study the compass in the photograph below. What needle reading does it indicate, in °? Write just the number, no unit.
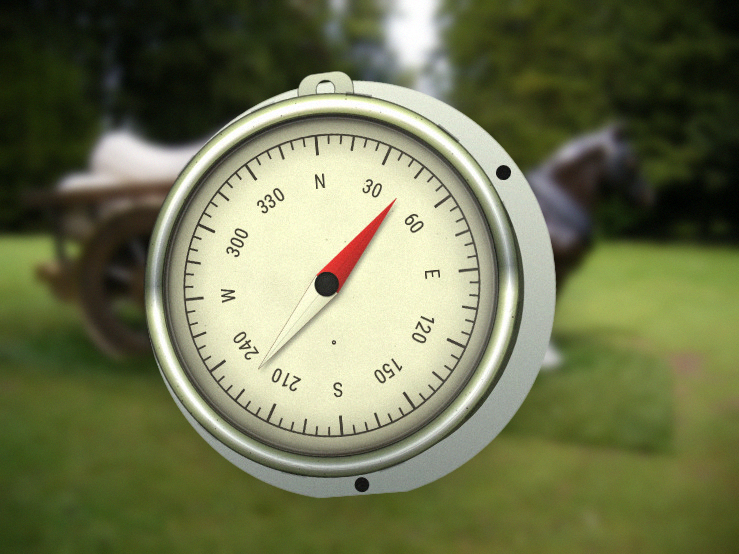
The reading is 45
